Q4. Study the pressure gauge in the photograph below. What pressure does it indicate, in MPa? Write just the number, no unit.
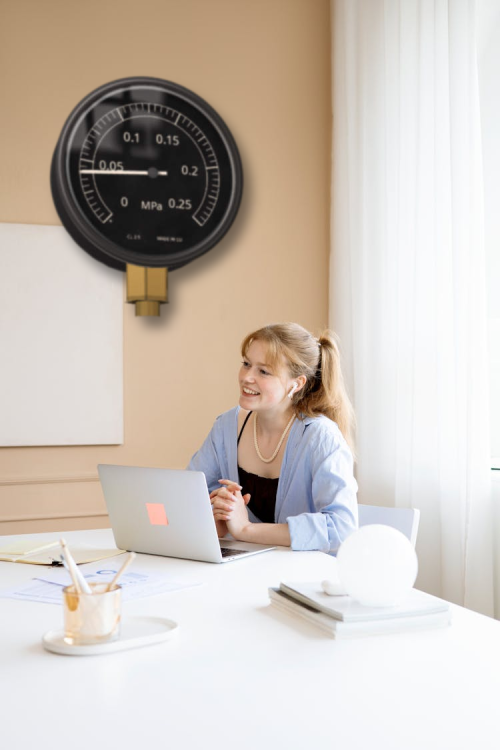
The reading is 0.04
